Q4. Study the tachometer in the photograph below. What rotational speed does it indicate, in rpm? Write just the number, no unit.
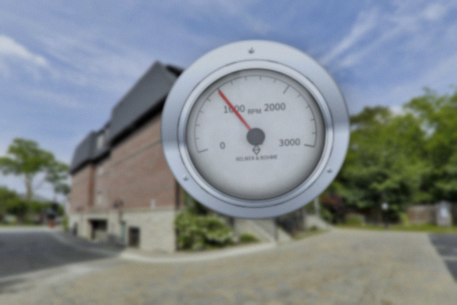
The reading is 1000
